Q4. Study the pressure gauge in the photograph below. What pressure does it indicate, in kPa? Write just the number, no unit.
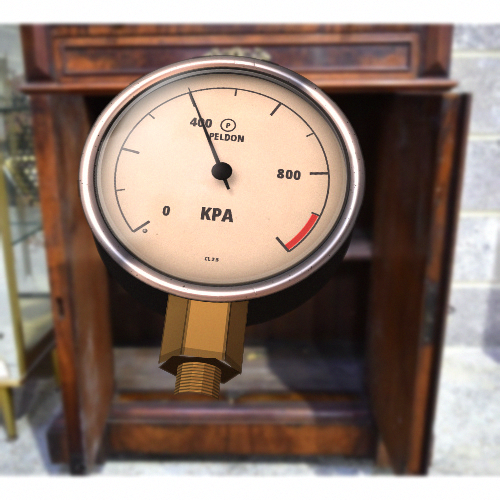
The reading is 400
